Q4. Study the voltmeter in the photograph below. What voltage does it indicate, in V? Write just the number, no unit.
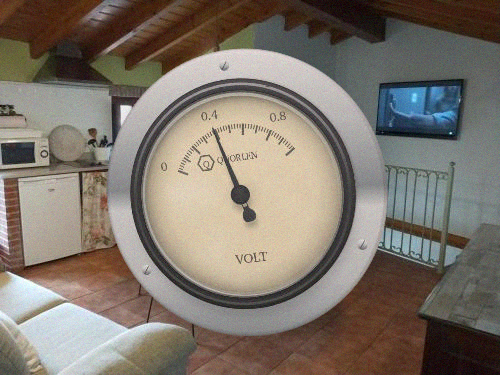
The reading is 0.4
